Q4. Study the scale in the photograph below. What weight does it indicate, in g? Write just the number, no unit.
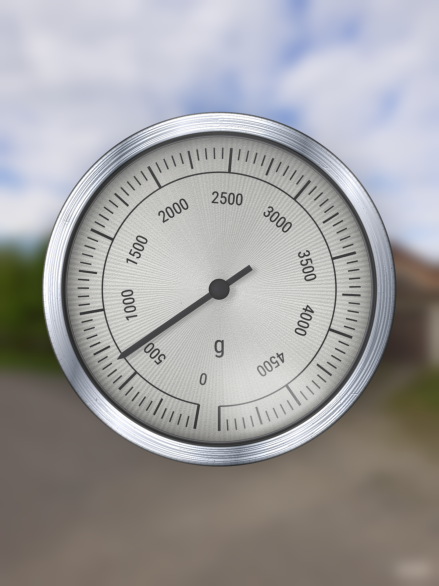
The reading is 650
